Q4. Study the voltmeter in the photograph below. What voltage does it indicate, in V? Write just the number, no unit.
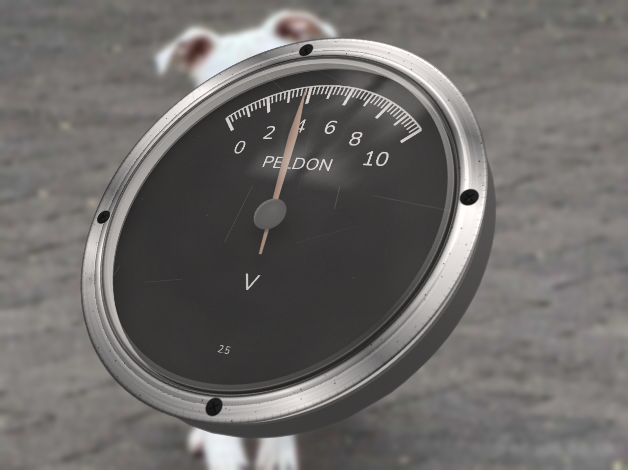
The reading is 4
